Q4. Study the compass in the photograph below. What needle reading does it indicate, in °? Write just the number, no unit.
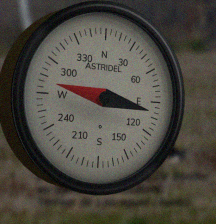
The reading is 280
